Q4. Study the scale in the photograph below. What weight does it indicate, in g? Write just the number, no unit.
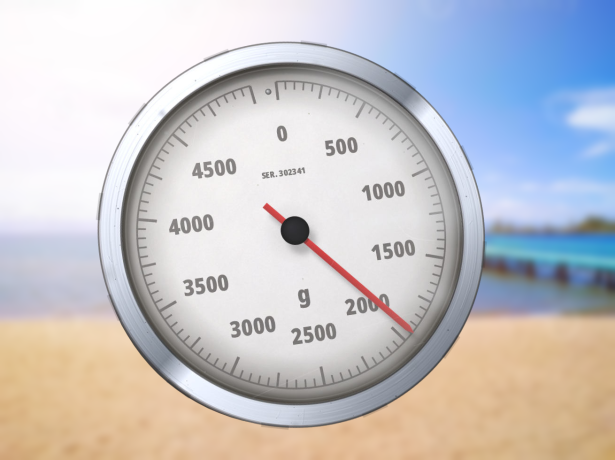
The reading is 1950
